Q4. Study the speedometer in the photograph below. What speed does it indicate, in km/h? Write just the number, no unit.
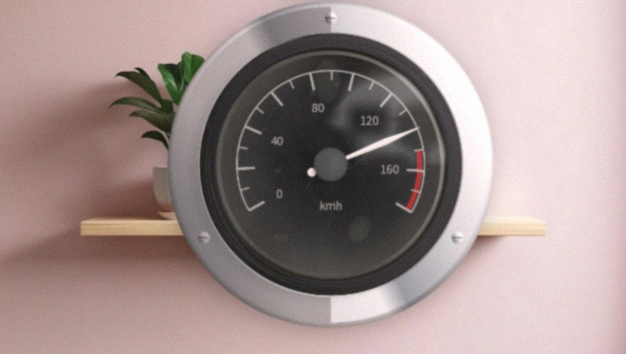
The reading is 140
